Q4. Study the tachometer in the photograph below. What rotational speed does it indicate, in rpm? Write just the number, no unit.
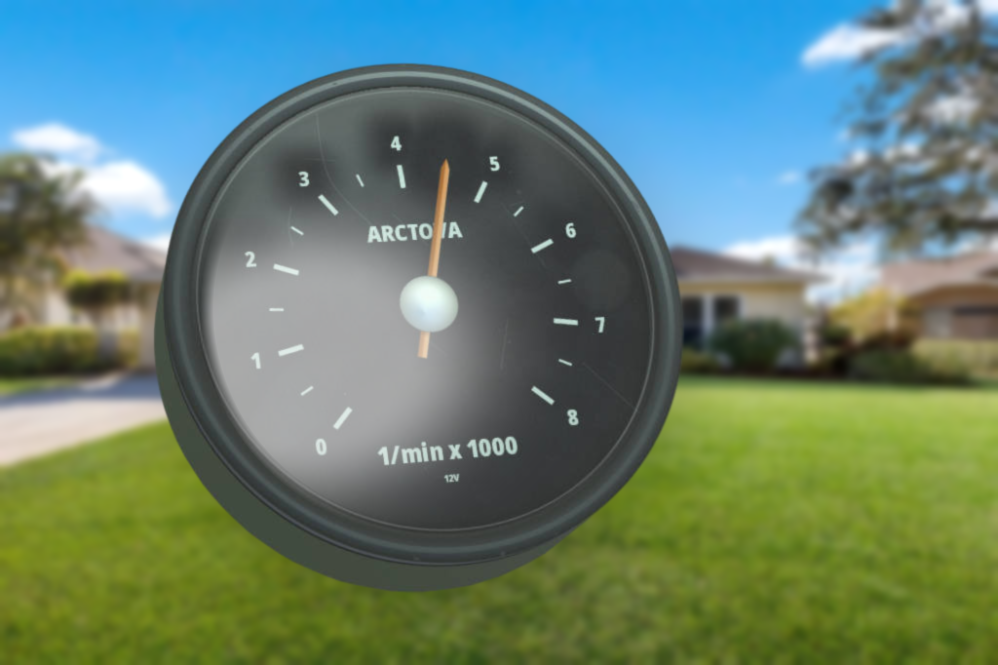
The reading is 4500
